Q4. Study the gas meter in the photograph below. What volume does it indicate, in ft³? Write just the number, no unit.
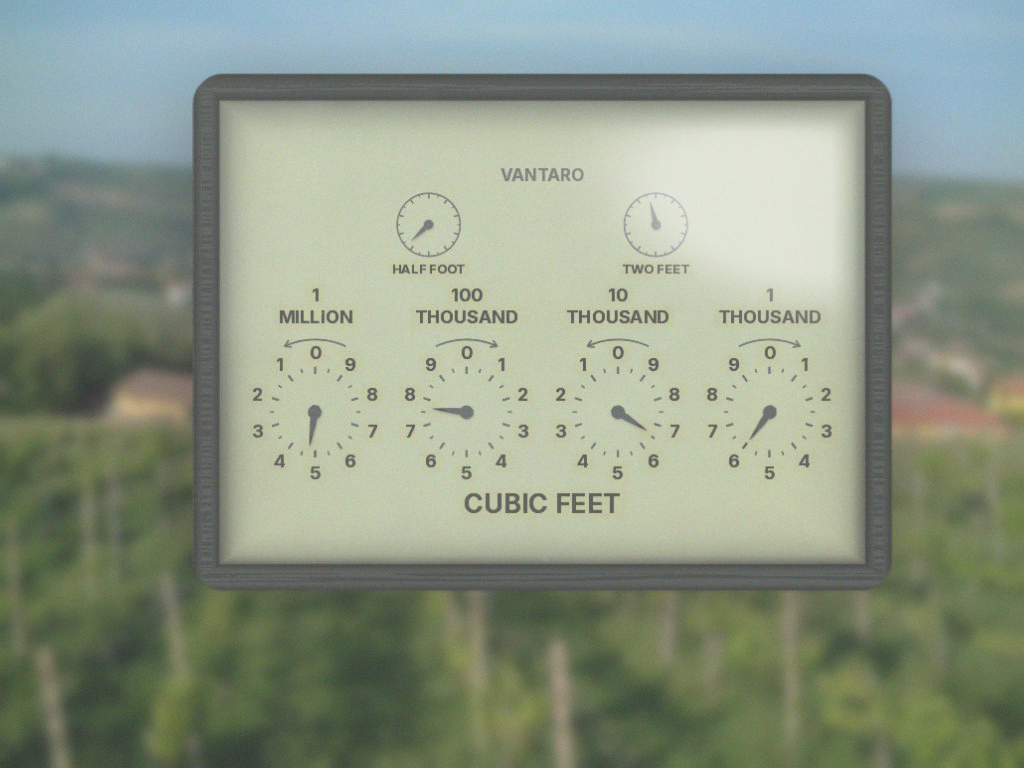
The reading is 476600
